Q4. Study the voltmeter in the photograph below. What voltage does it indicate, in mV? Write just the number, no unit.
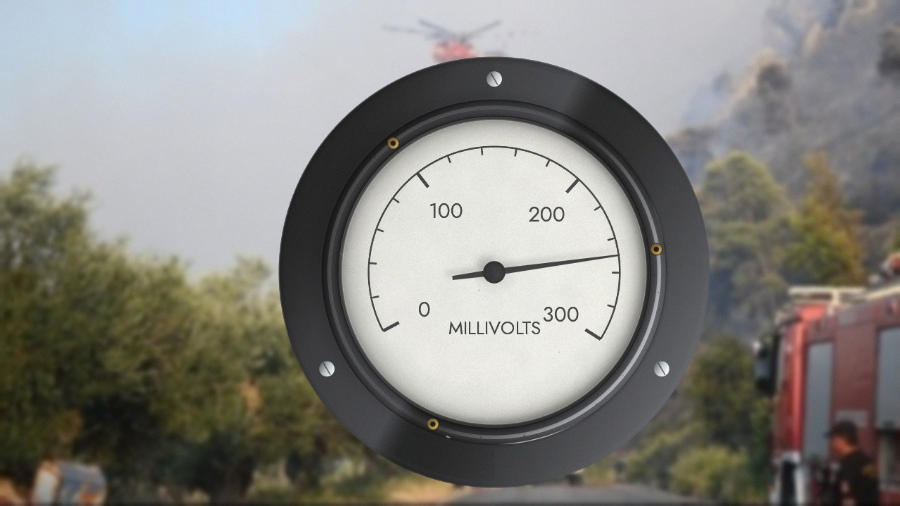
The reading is 250
